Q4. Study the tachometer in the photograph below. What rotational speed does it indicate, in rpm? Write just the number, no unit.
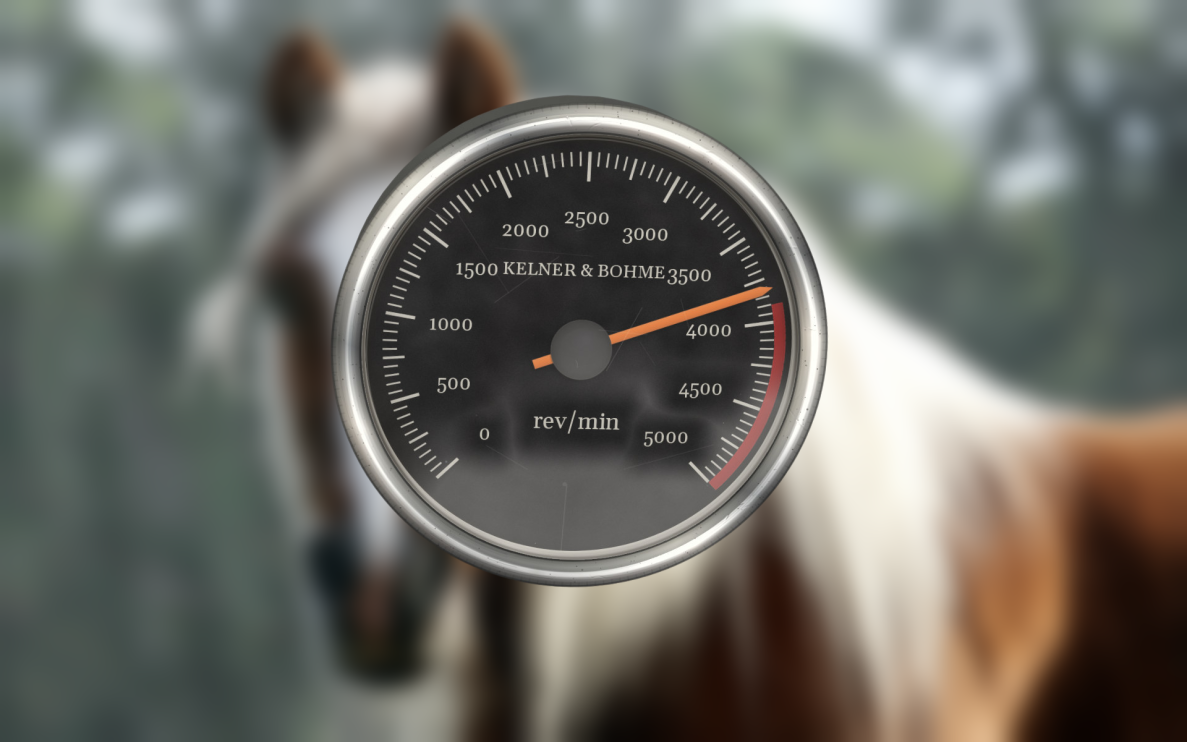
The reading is 3800
